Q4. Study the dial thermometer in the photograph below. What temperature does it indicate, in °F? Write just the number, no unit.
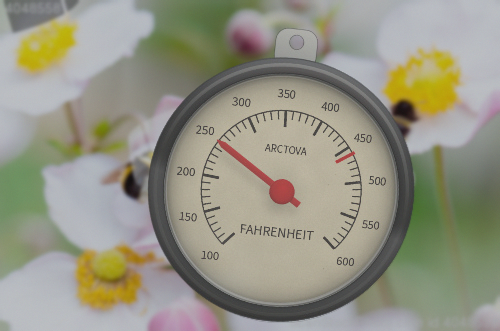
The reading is 250
